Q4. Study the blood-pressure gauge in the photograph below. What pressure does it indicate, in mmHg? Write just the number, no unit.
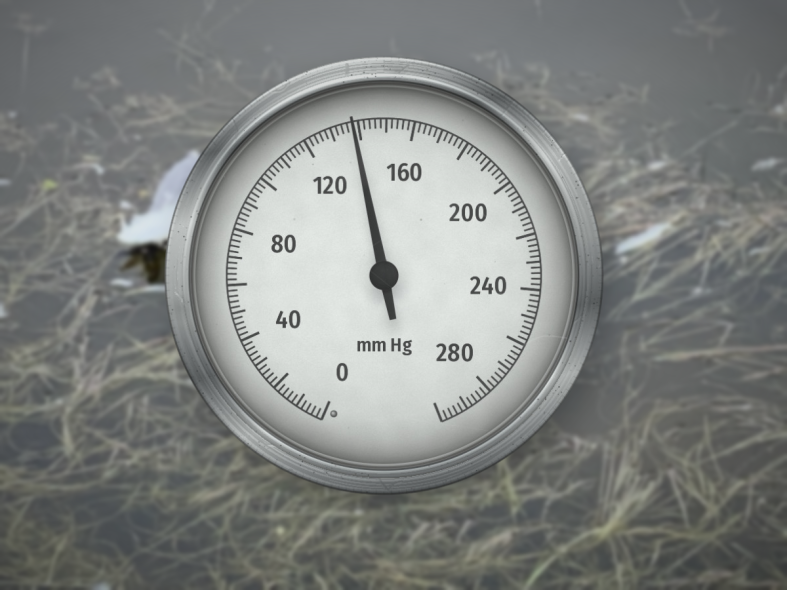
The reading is 138
